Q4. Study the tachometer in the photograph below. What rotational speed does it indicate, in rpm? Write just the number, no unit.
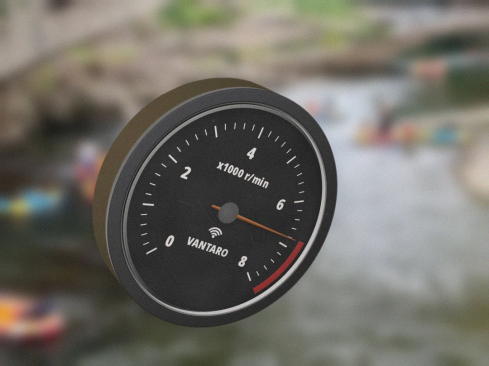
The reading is 6800
